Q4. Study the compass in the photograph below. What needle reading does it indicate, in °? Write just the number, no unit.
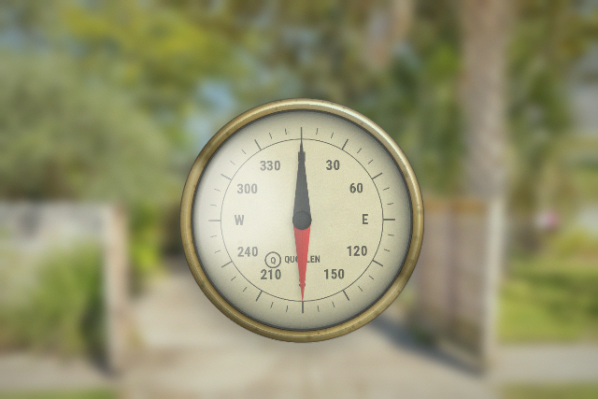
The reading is 180
